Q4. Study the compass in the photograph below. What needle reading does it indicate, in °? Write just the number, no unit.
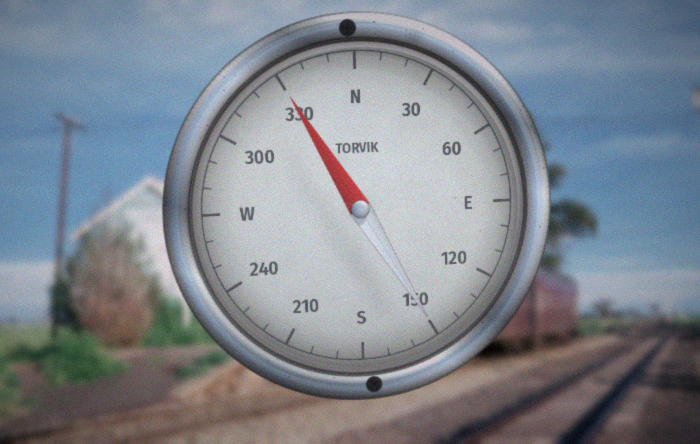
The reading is 330
